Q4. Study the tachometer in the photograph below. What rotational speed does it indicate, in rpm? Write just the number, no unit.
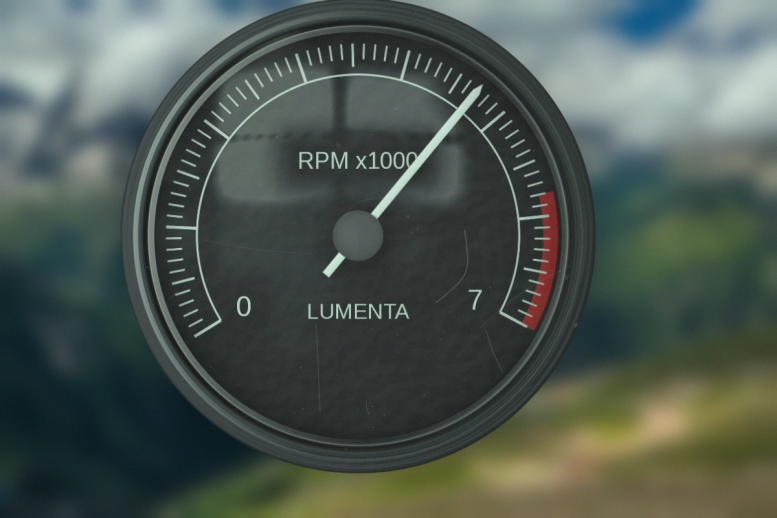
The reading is 4700
